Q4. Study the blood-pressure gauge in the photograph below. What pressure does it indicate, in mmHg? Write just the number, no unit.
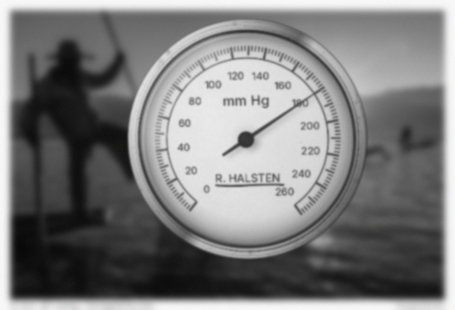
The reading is 180
